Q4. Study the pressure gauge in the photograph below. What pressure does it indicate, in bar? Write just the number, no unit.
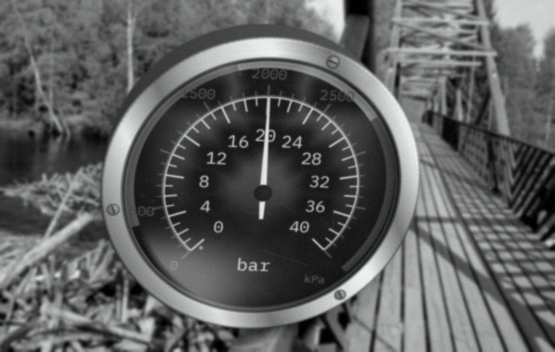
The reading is 20
